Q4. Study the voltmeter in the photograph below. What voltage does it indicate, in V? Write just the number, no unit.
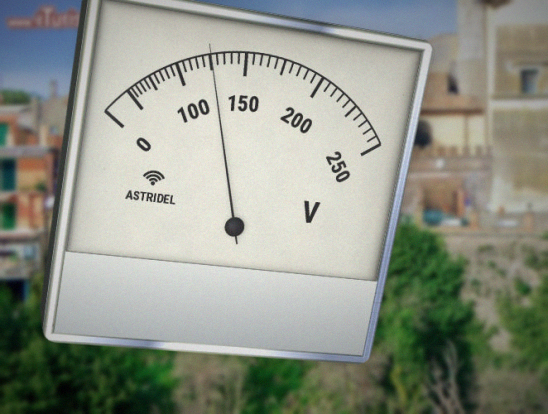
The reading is 125
